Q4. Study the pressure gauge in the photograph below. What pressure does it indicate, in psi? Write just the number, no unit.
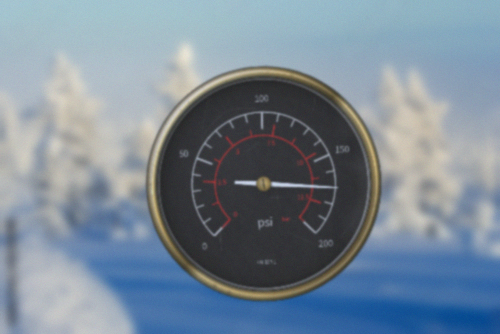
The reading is 170
